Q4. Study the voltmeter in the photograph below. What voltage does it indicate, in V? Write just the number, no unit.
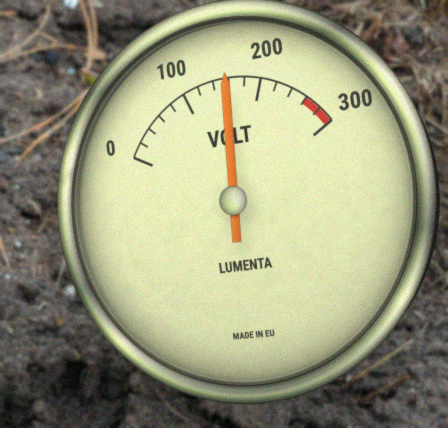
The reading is 160
